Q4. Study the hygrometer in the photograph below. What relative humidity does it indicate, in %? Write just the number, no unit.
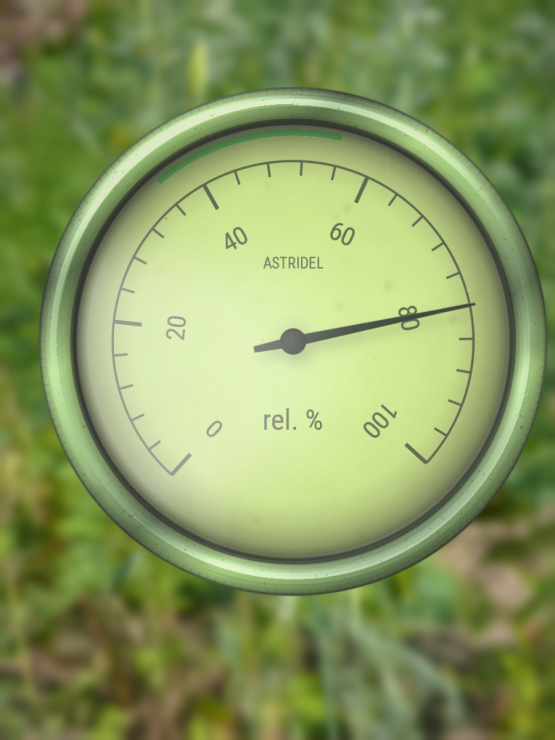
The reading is 80
